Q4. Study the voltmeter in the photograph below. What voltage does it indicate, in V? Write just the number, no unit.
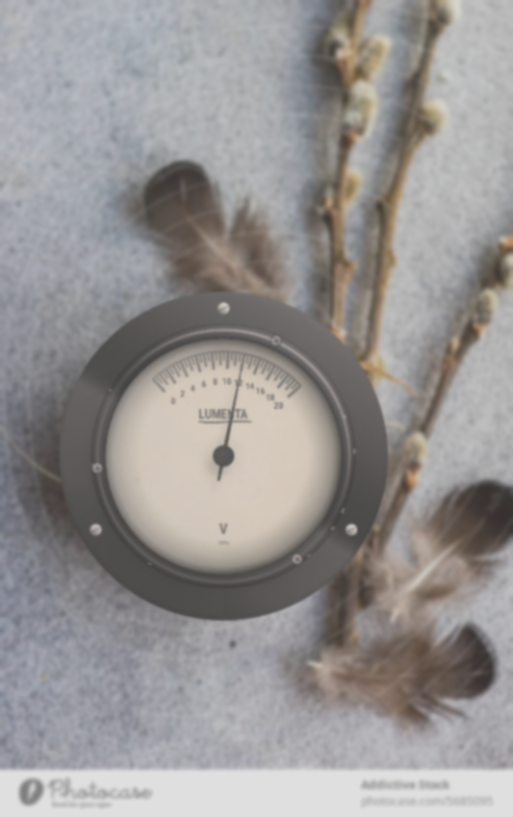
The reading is 12
